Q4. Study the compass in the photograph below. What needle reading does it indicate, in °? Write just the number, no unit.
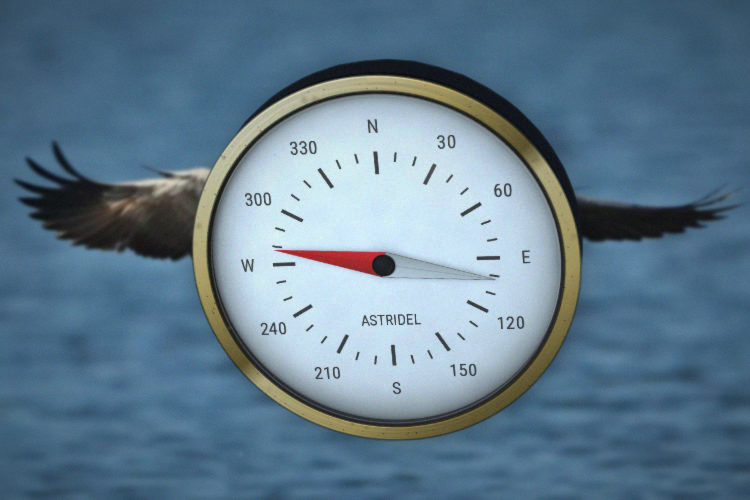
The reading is 280
